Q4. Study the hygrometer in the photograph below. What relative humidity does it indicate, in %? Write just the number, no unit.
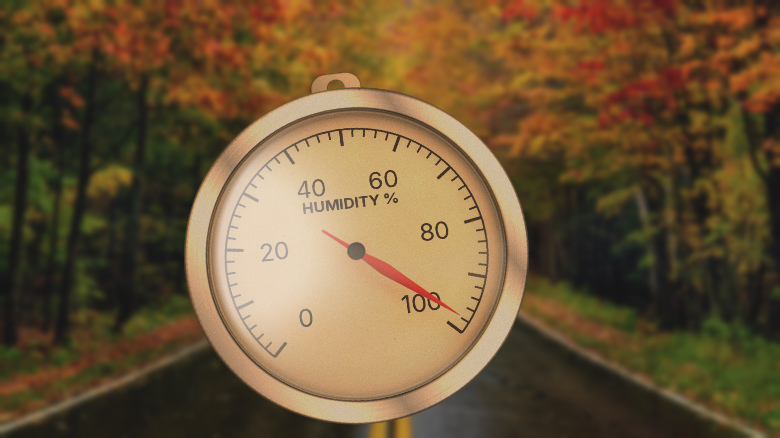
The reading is 98
